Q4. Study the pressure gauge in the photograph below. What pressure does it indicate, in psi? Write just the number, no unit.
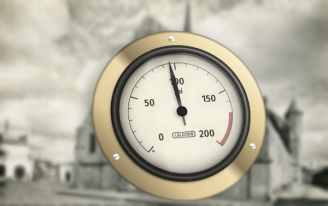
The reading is 95
